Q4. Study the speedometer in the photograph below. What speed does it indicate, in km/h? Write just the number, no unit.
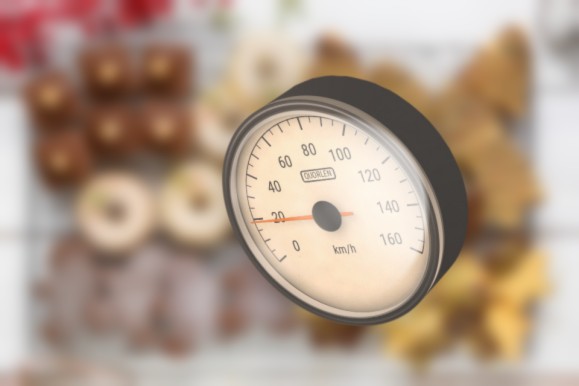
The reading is 20
